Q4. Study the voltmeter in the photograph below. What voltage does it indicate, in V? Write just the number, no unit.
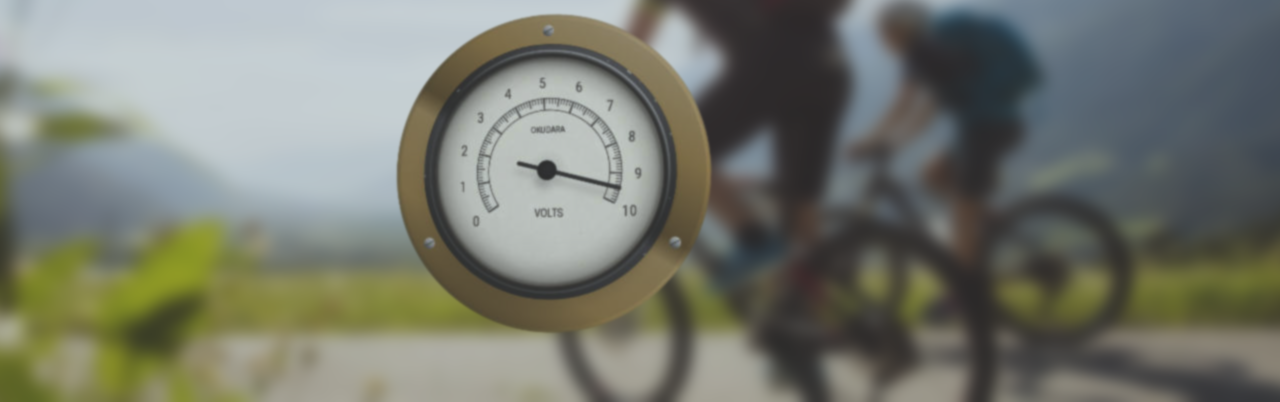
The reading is 9.5
